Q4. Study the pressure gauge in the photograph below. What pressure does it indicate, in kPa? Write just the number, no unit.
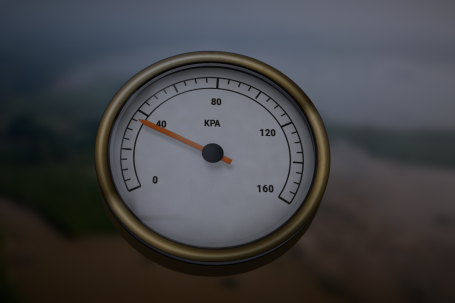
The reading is 35
